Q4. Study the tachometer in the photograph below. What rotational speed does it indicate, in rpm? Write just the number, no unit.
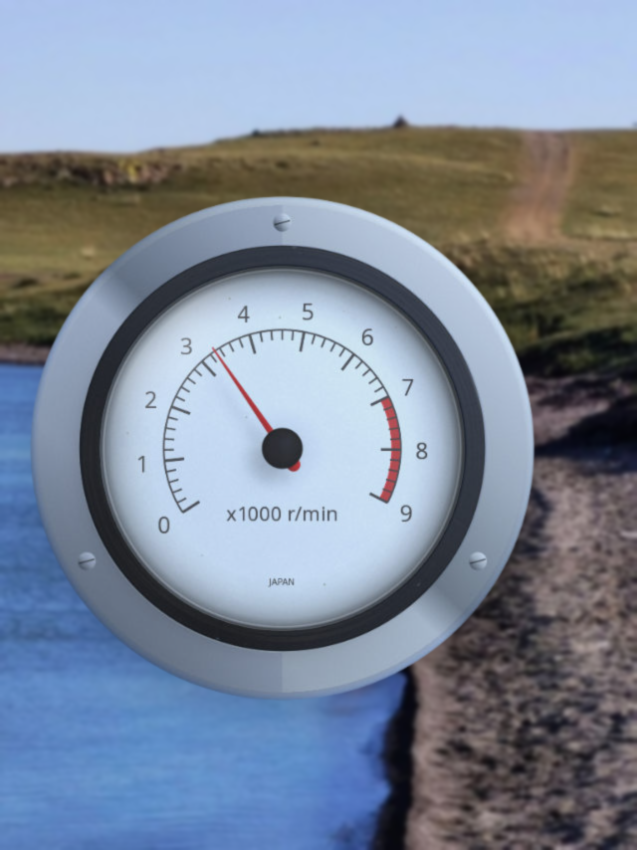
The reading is 3300
